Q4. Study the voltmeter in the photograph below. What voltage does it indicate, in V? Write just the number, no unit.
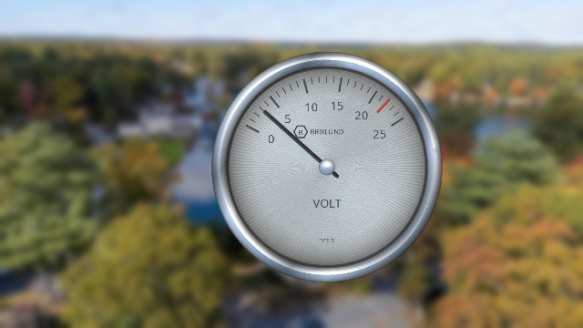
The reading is 3
